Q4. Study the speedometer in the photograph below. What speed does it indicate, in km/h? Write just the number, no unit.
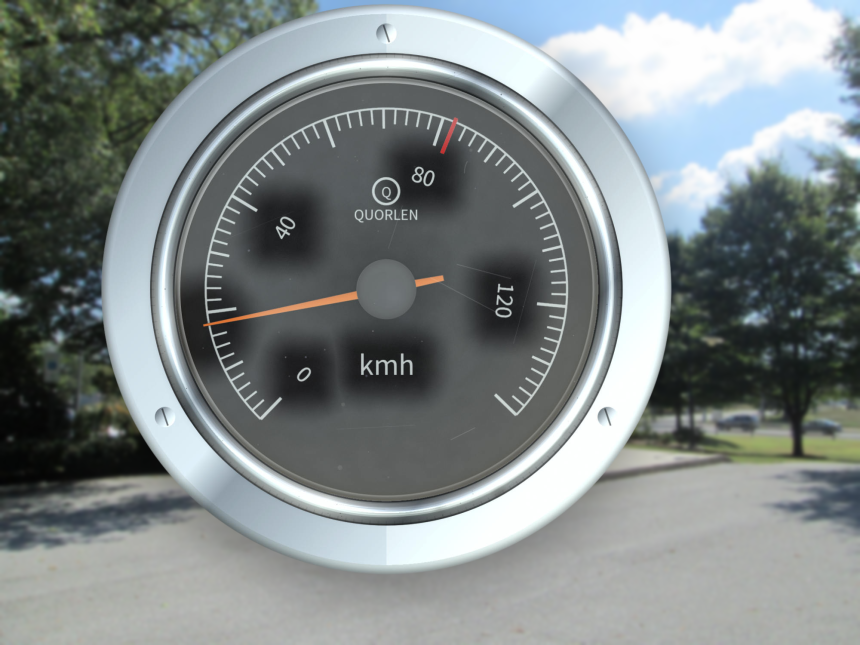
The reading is 18
